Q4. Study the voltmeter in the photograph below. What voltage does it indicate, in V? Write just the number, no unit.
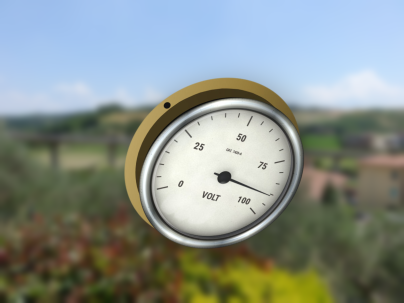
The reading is 90
